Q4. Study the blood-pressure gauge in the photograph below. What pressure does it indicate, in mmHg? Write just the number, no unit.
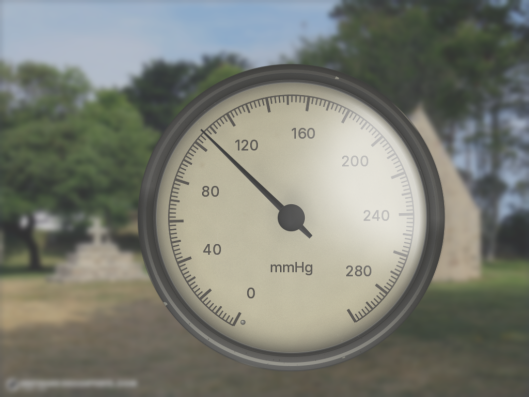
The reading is 106
